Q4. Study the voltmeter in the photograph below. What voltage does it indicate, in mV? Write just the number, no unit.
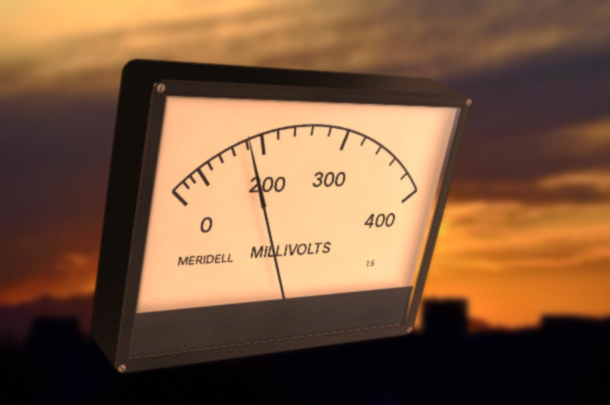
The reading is 180
